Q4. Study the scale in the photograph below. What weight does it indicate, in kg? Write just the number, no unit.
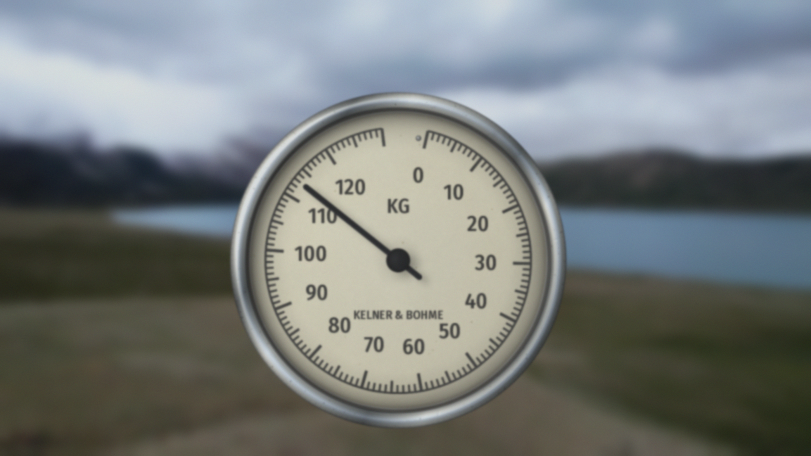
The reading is 113
